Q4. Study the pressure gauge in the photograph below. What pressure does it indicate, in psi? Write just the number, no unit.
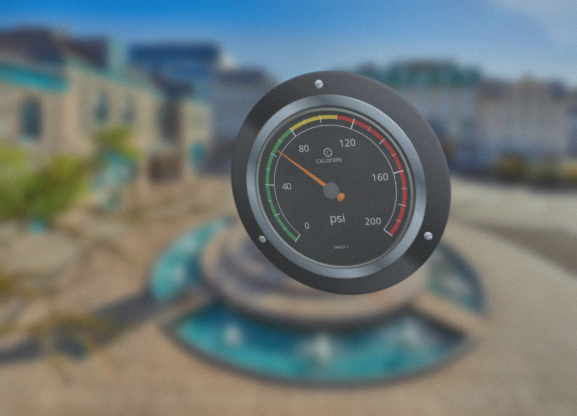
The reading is 65
